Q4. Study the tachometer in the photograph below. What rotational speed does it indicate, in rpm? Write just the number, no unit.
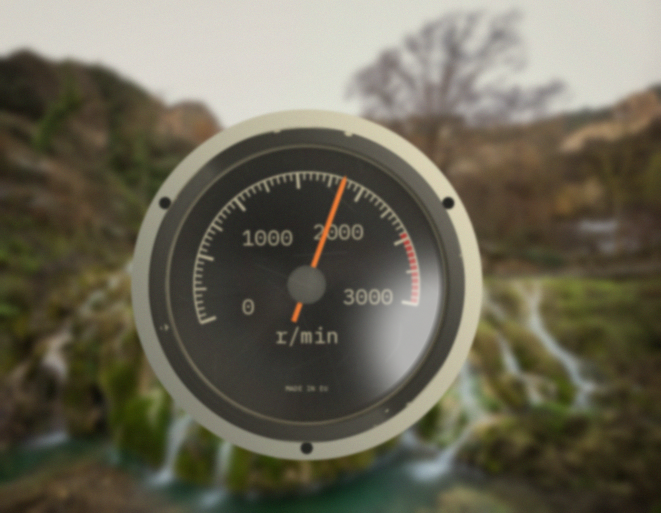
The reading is 1850
